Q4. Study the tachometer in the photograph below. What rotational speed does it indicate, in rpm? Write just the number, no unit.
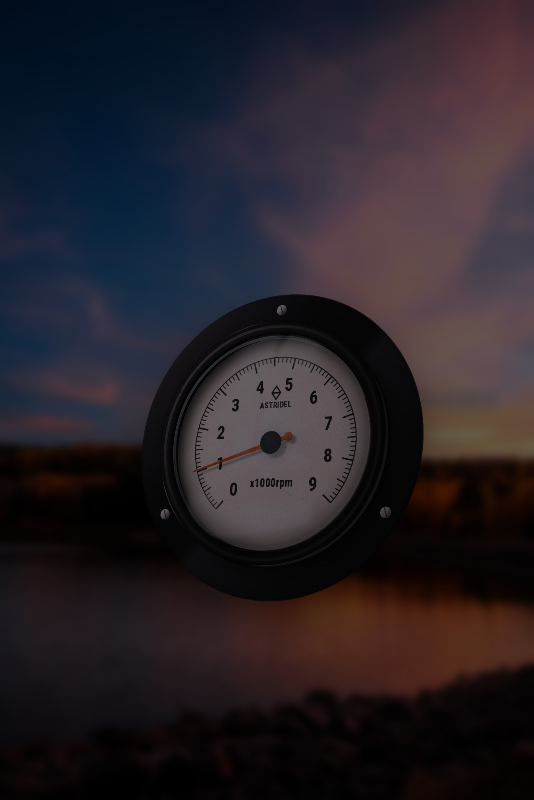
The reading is 1000
